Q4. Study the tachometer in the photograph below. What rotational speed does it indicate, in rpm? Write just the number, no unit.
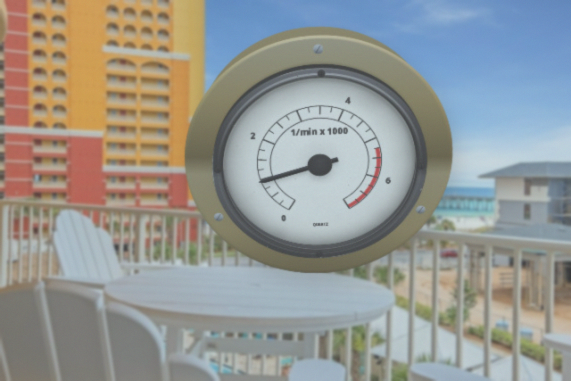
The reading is 1000
